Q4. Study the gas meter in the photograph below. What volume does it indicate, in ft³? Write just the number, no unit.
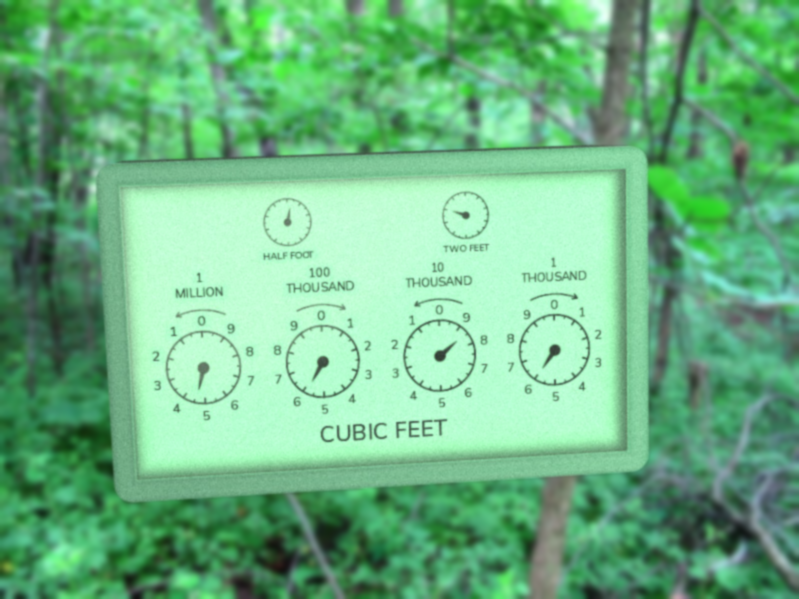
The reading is 458600
